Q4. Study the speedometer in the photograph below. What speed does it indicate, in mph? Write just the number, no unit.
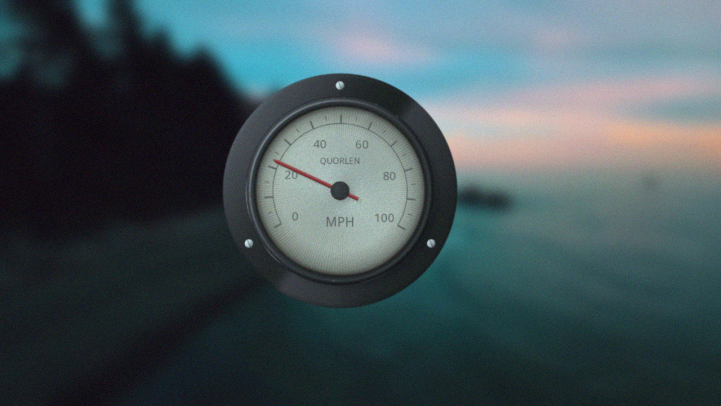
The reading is 22.5
